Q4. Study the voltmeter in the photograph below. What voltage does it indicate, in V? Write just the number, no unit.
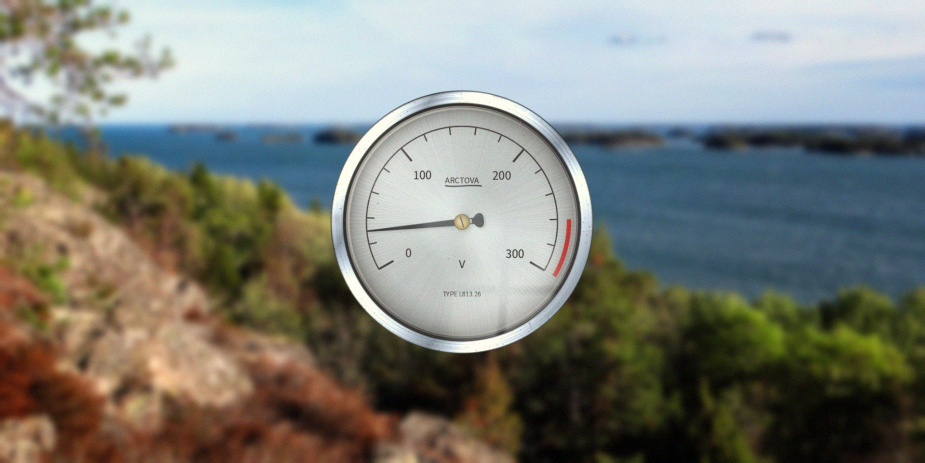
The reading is 30
